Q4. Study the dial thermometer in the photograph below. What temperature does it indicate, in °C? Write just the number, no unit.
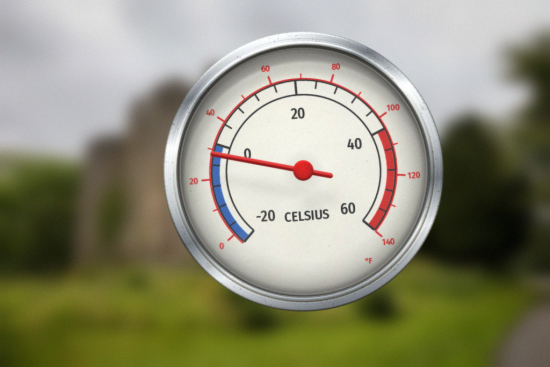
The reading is -2
